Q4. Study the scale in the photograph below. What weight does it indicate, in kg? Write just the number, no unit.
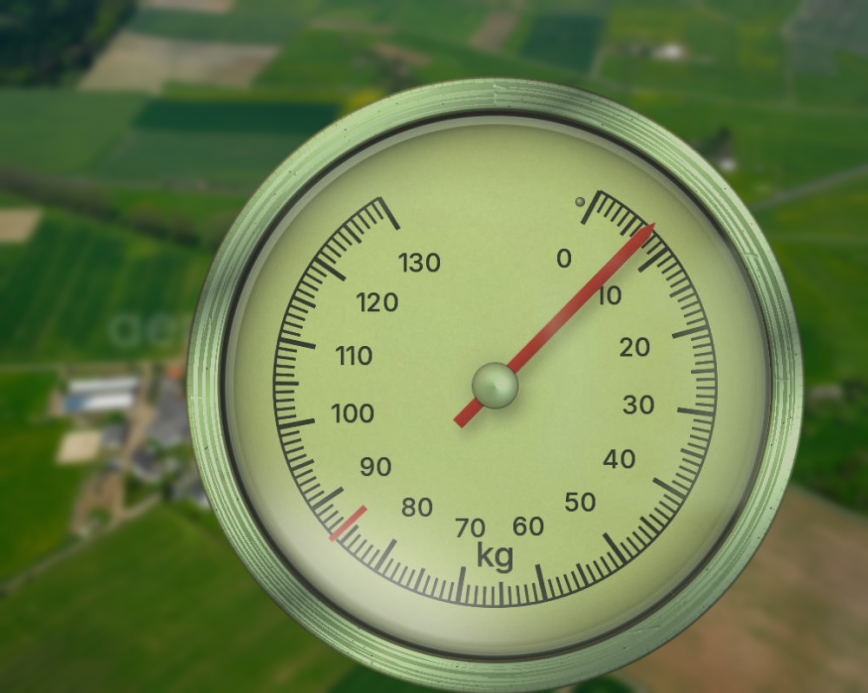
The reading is 7
